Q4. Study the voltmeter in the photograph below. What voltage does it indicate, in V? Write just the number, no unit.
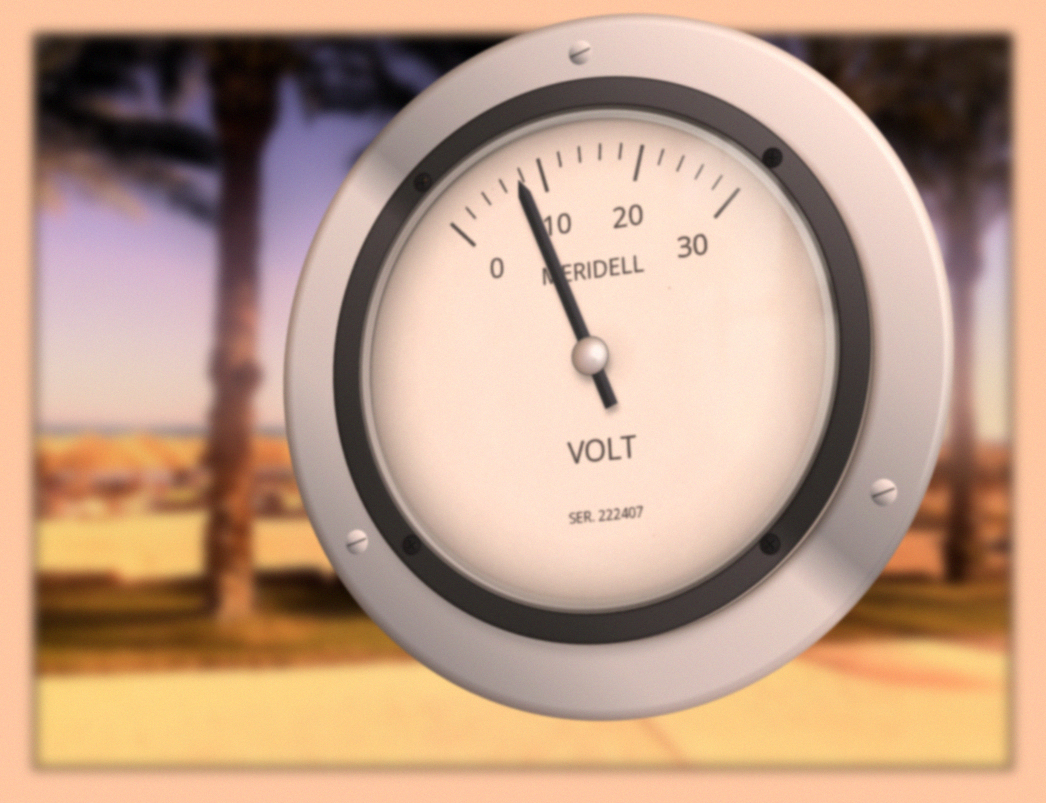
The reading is 8
